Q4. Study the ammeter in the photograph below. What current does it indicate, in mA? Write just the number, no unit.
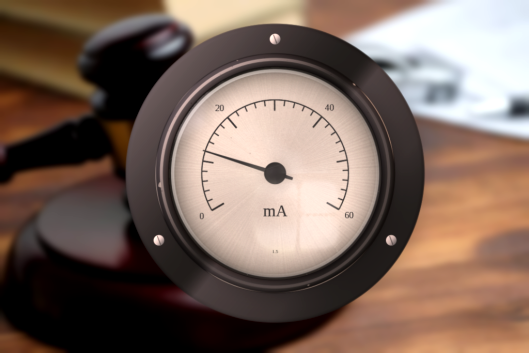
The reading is 12
